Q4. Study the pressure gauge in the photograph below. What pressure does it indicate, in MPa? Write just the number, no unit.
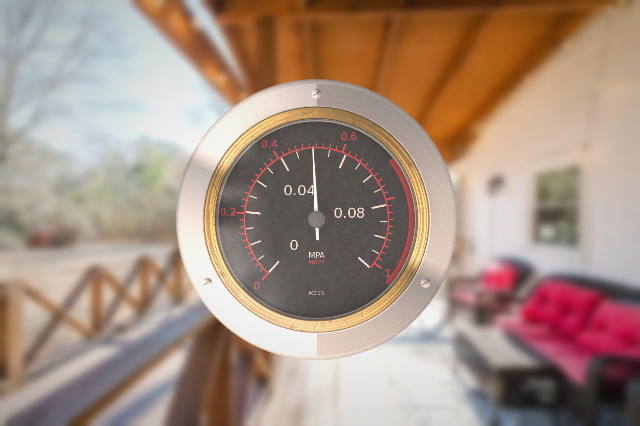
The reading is 0.05
